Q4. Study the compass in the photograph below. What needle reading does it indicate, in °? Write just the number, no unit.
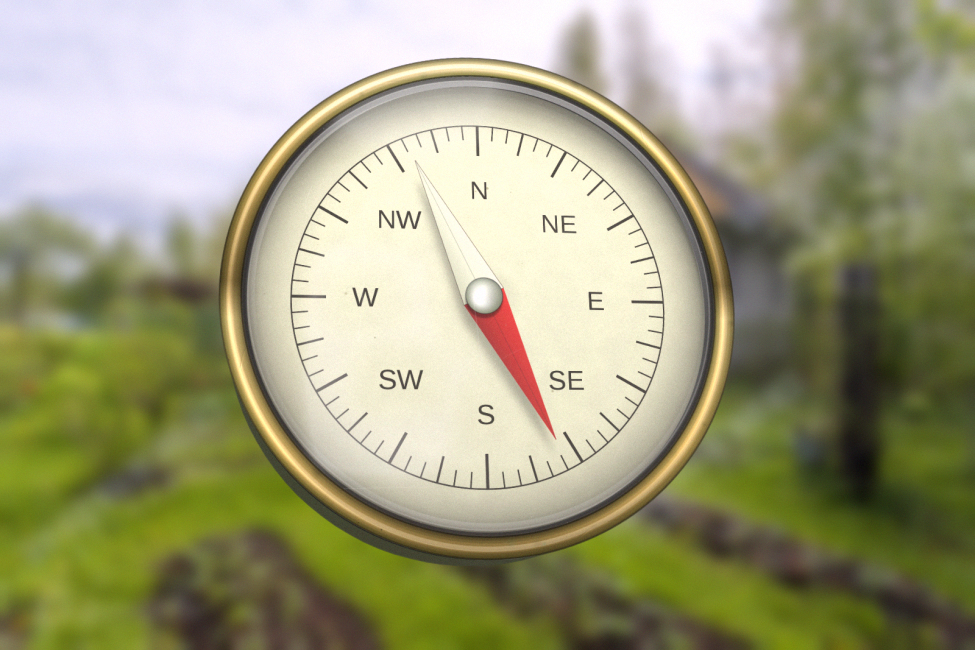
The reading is 155
